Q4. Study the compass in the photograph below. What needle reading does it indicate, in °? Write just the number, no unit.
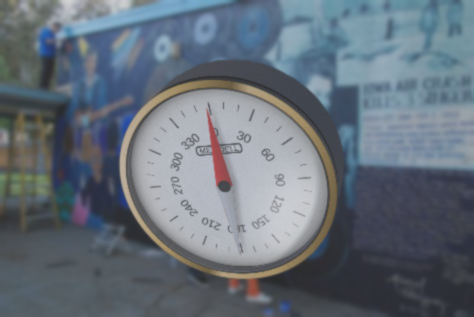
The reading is 0
